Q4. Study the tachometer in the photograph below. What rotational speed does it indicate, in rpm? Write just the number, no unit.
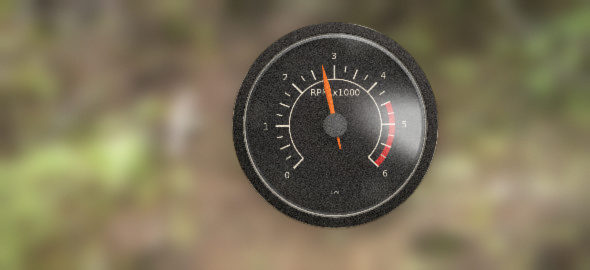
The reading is 2750
